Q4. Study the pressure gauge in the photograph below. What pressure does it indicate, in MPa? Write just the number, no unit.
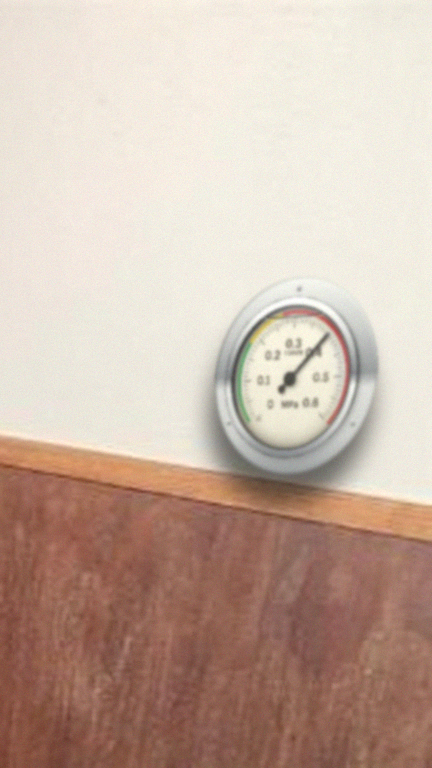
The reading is 0.4
